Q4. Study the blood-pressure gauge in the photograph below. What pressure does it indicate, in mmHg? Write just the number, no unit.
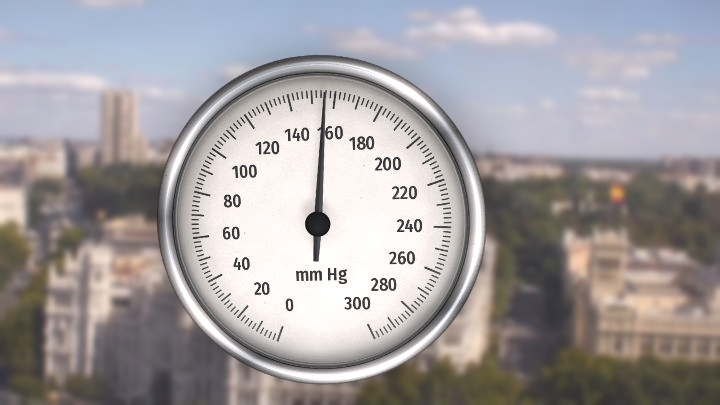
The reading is 156
